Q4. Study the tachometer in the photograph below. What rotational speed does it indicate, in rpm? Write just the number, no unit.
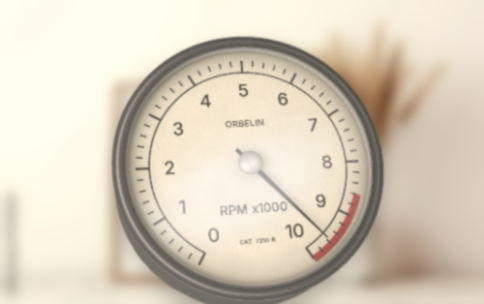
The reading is 9600
